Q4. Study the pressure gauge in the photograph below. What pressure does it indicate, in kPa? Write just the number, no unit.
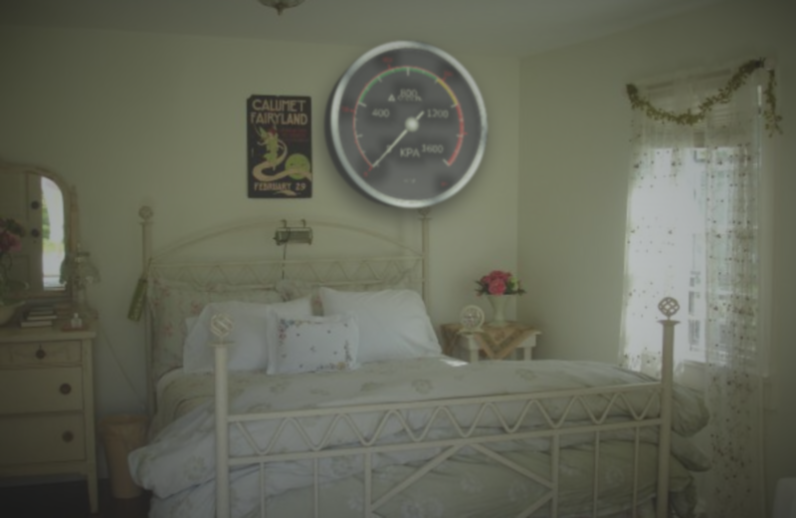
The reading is 0
